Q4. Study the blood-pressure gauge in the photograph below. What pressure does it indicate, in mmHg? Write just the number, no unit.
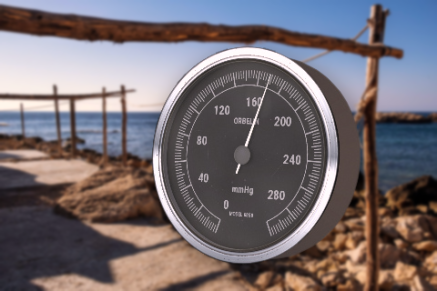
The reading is 170
